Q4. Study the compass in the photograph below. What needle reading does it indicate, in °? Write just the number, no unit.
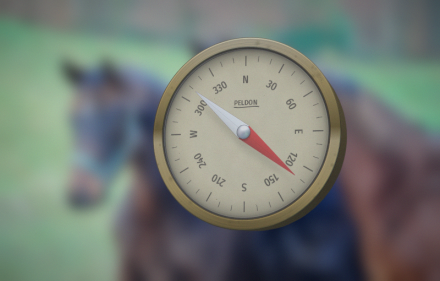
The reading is 130
